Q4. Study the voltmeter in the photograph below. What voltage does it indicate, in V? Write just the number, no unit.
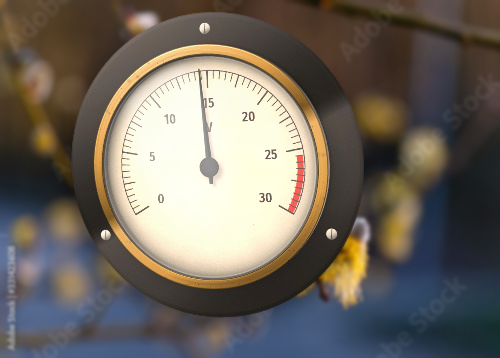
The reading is 14.5
